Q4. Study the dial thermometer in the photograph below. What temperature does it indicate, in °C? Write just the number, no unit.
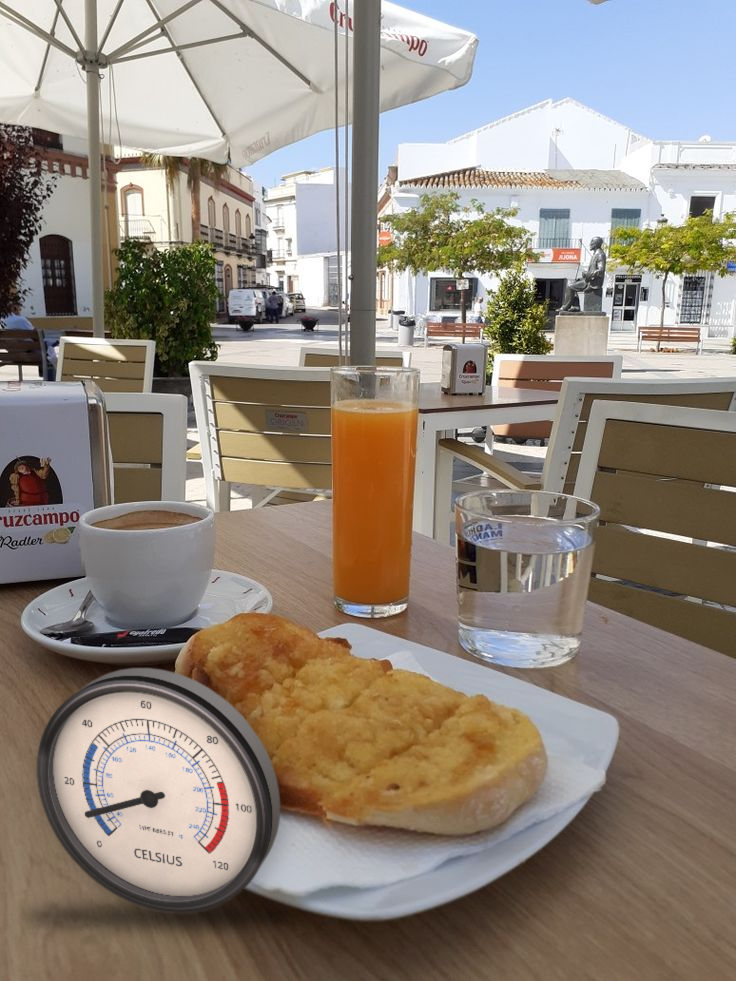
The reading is 10
